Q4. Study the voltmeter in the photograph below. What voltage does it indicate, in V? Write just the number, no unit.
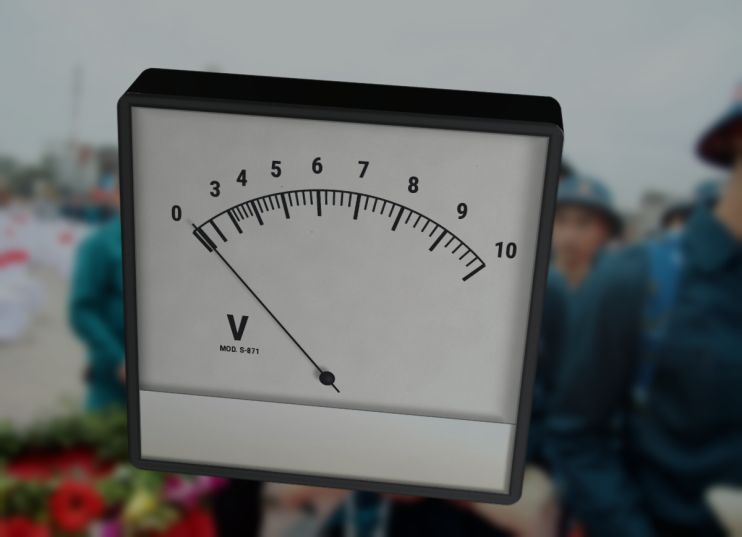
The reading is 1
